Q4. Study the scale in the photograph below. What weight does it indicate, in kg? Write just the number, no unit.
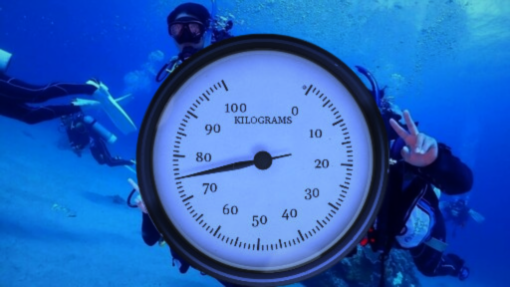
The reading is 75
